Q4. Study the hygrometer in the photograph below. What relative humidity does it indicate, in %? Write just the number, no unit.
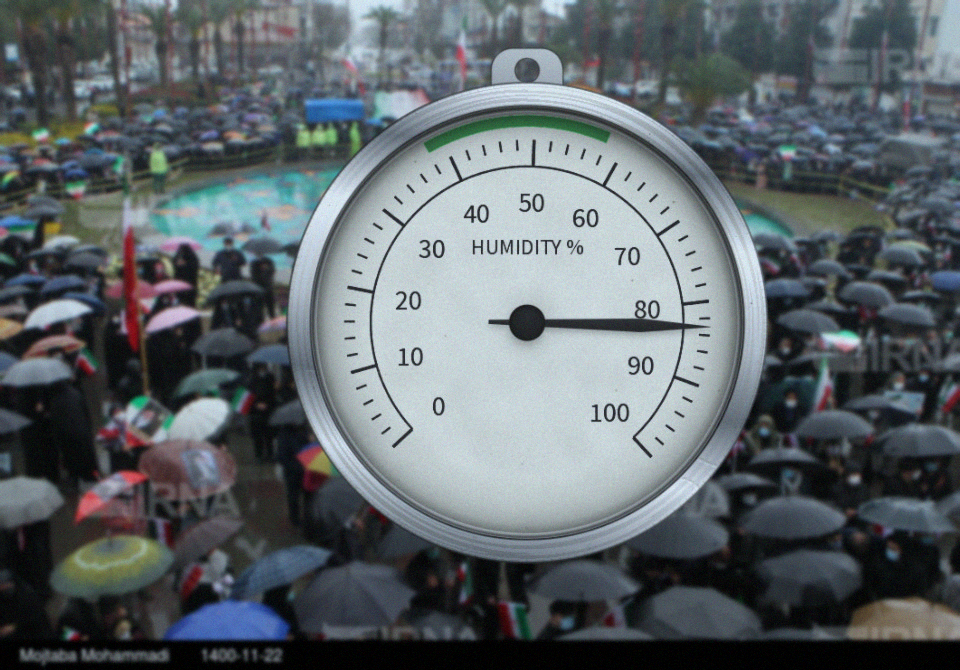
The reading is 83
